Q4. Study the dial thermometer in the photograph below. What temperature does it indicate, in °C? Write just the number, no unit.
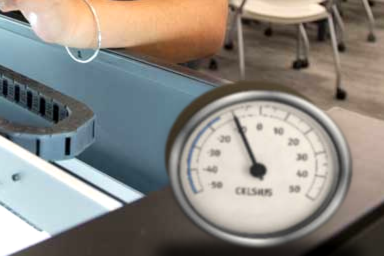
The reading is -10
